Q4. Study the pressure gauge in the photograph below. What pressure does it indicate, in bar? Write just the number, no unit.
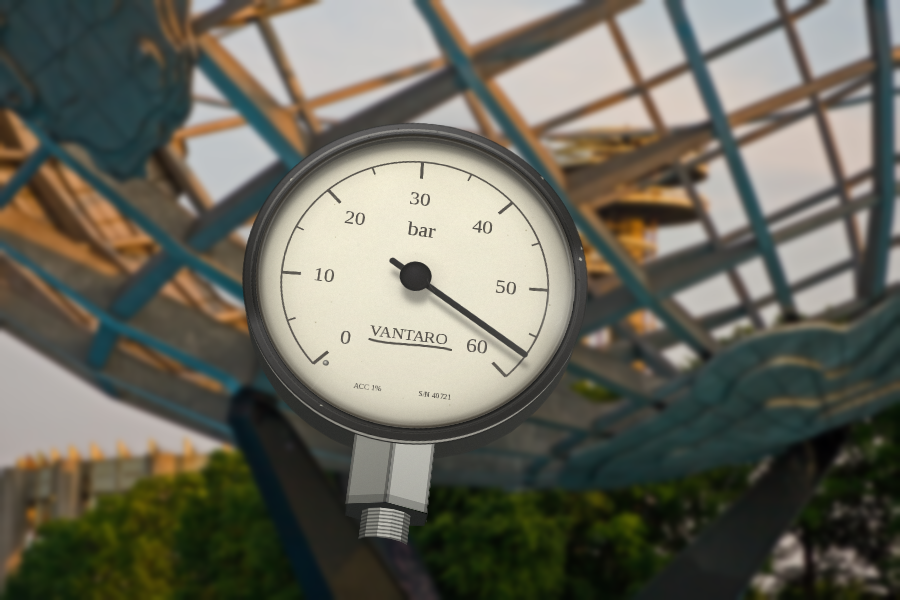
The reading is 57.5
